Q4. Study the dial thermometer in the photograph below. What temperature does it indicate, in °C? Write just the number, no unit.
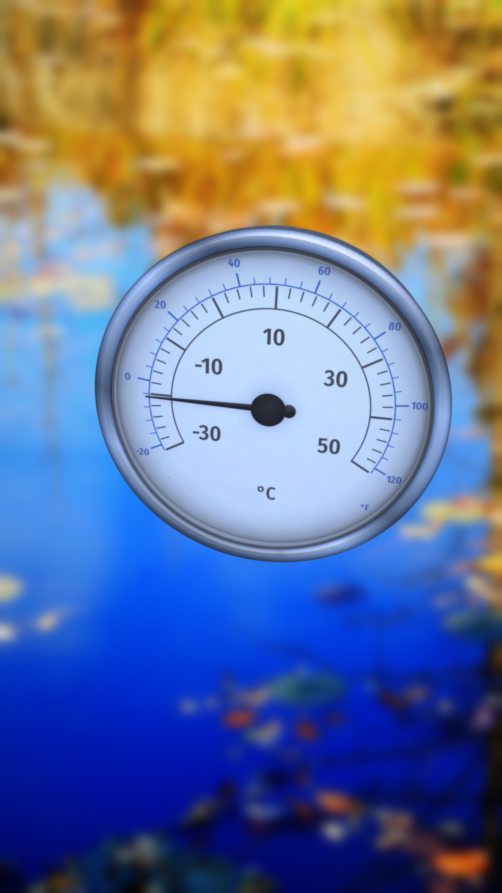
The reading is -20
